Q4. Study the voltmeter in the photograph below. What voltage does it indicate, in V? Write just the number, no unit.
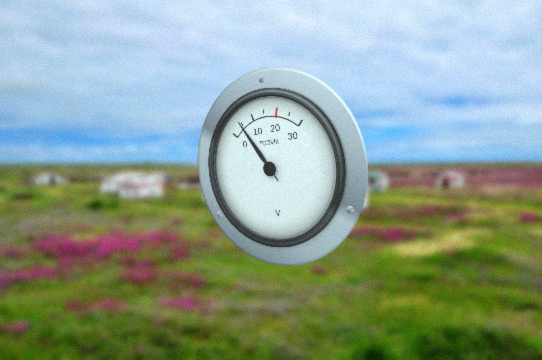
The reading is 5
